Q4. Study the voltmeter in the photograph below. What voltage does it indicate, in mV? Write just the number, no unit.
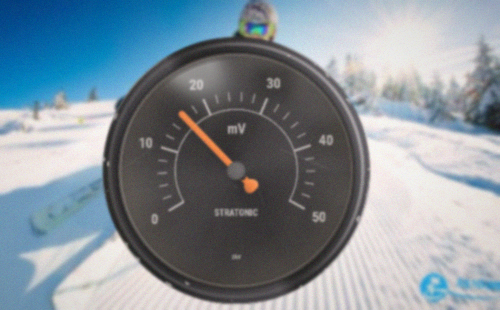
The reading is 16
